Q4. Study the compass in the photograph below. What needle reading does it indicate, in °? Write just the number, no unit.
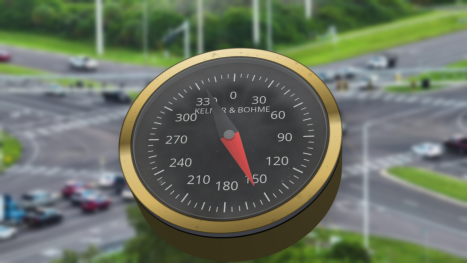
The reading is 155
